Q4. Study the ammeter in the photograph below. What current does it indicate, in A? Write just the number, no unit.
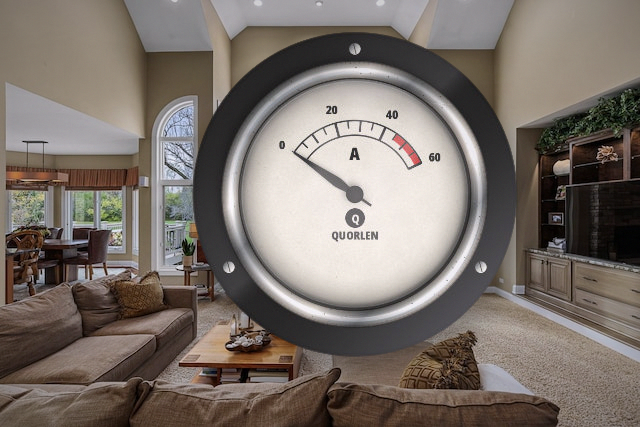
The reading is 0
